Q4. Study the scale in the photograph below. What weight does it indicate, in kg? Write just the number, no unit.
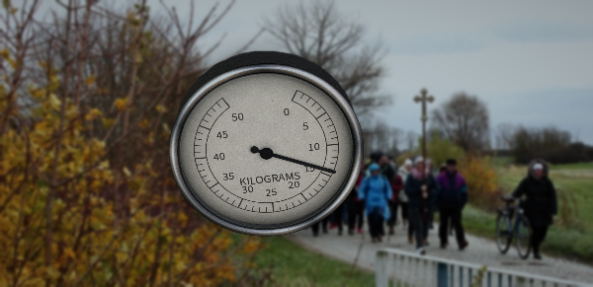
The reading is 14
